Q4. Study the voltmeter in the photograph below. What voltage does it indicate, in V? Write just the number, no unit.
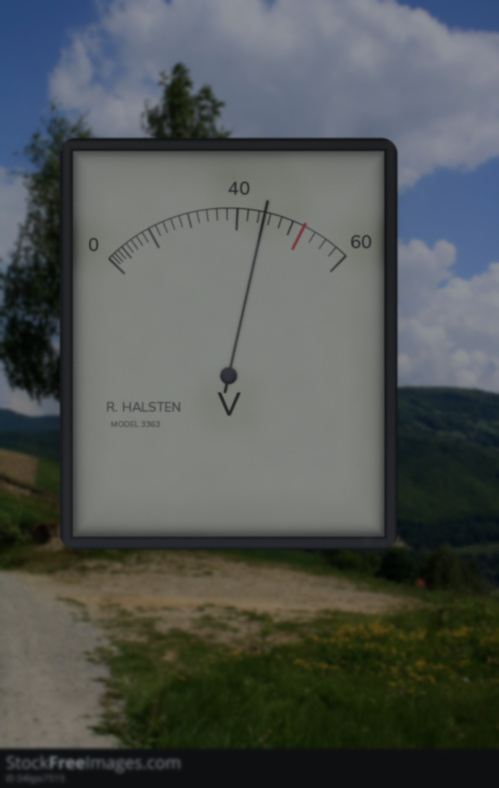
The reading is 45
